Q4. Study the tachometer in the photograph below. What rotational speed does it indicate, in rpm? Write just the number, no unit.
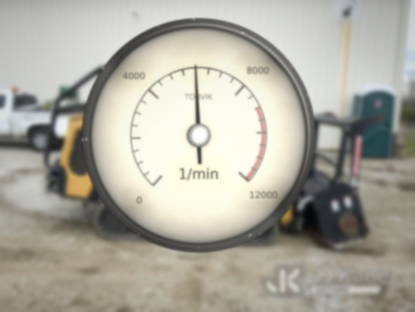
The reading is 6000
